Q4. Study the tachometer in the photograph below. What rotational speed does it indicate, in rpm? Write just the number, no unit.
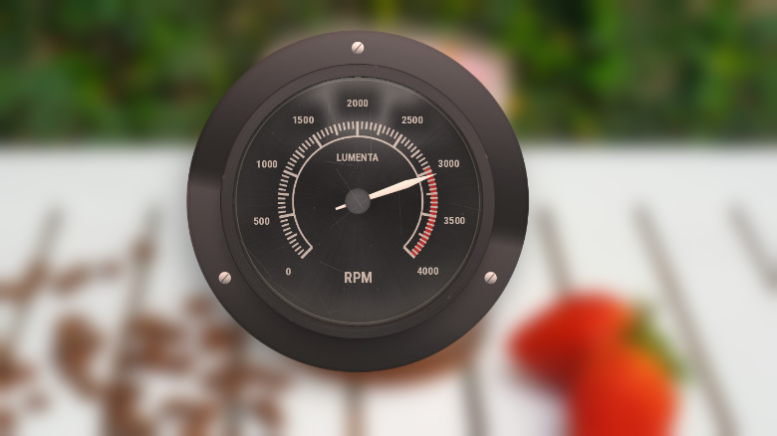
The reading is 3050
